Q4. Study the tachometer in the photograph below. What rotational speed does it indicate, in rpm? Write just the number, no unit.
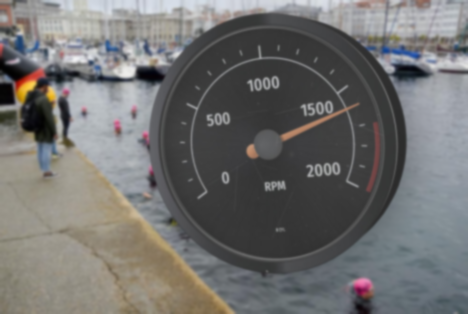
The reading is 1600
